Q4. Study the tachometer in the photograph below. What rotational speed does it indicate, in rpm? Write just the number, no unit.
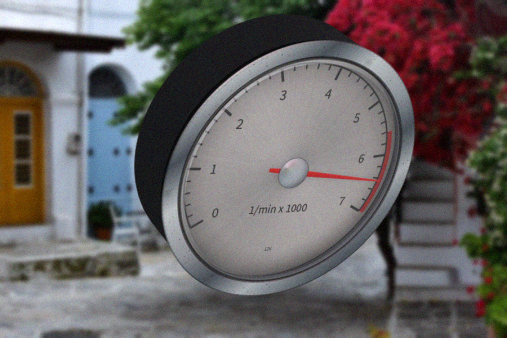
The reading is 6400
